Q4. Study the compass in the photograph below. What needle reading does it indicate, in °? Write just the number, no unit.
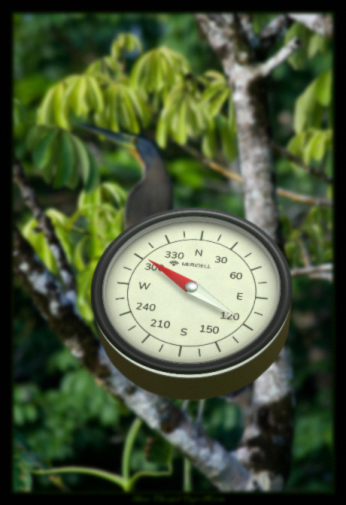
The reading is 300
